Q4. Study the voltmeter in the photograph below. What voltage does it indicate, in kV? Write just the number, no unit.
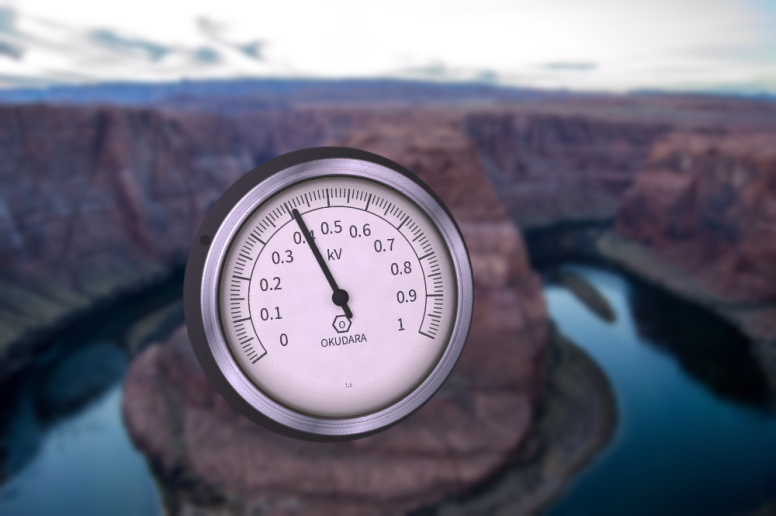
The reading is 0.41
